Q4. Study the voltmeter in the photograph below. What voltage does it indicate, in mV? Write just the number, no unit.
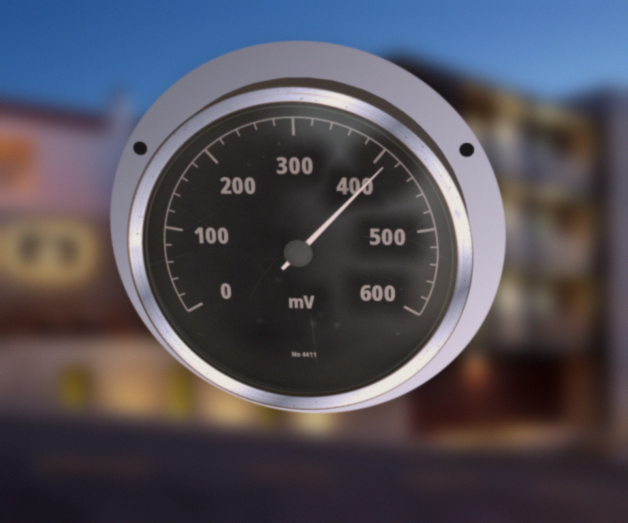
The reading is 410
